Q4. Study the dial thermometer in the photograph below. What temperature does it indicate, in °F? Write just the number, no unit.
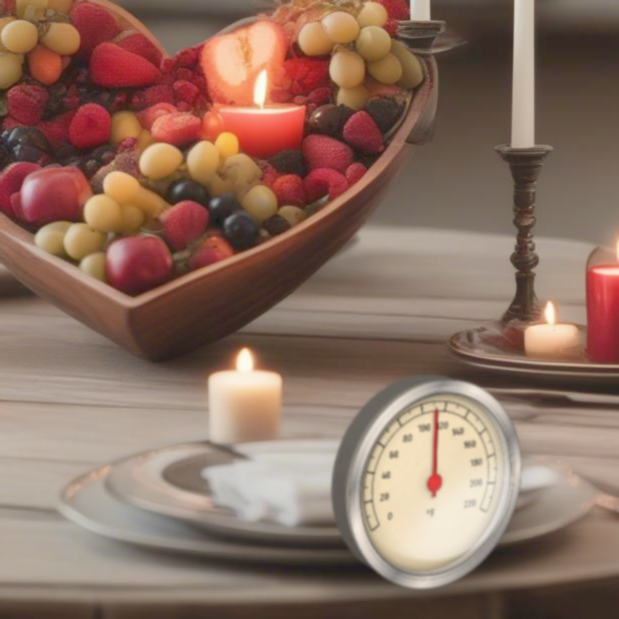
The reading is 110
